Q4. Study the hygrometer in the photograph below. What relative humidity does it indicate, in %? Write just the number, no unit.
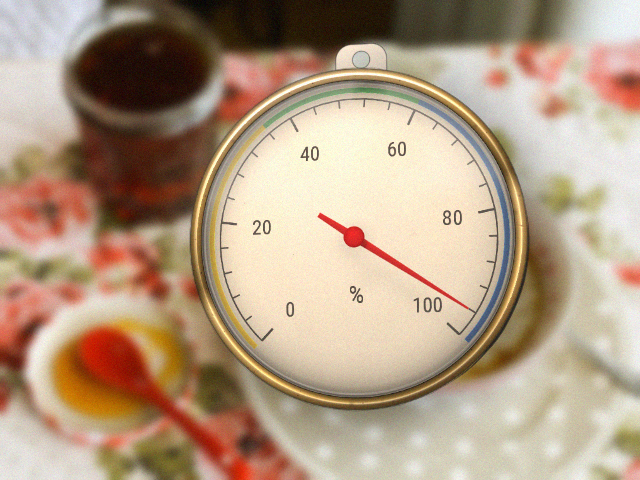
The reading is 96
